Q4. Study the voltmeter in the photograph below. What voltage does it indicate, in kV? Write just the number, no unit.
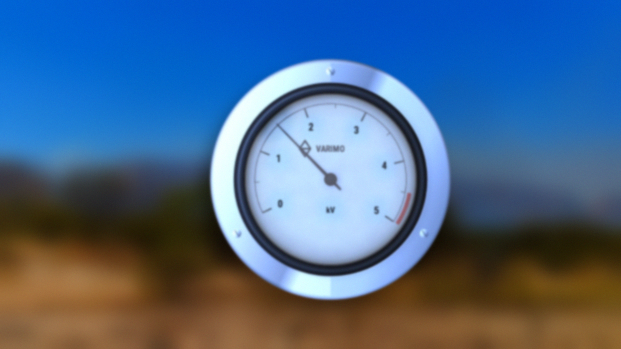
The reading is 1.5
